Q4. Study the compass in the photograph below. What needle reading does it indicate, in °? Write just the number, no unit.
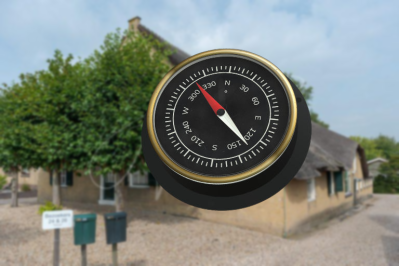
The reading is 315
